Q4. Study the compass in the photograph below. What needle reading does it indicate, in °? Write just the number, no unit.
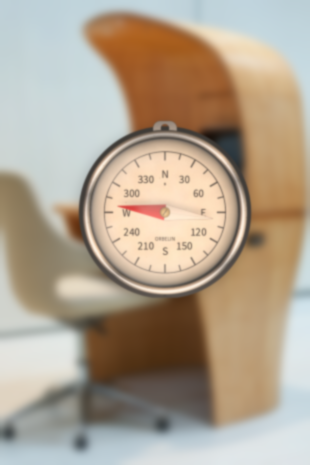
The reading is 277.5
